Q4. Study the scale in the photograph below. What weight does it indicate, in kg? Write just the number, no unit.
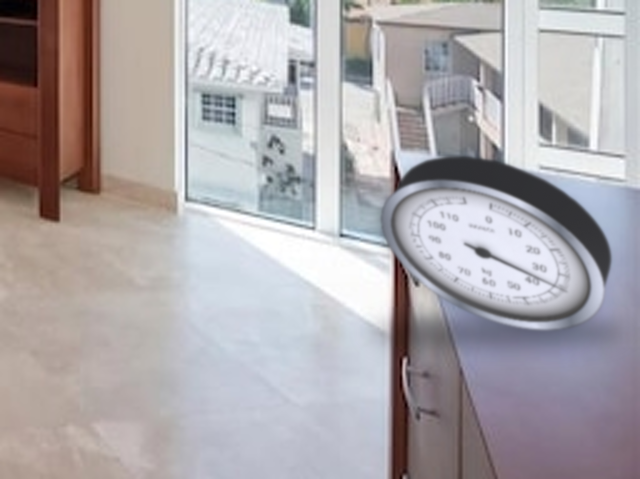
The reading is 35
